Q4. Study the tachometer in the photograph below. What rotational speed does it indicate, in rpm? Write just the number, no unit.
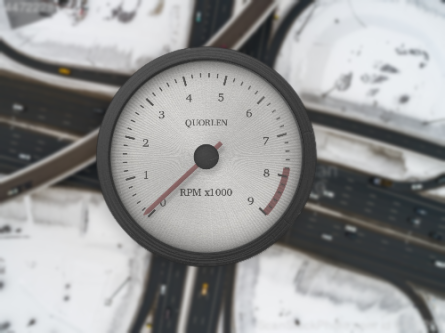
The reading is 100
